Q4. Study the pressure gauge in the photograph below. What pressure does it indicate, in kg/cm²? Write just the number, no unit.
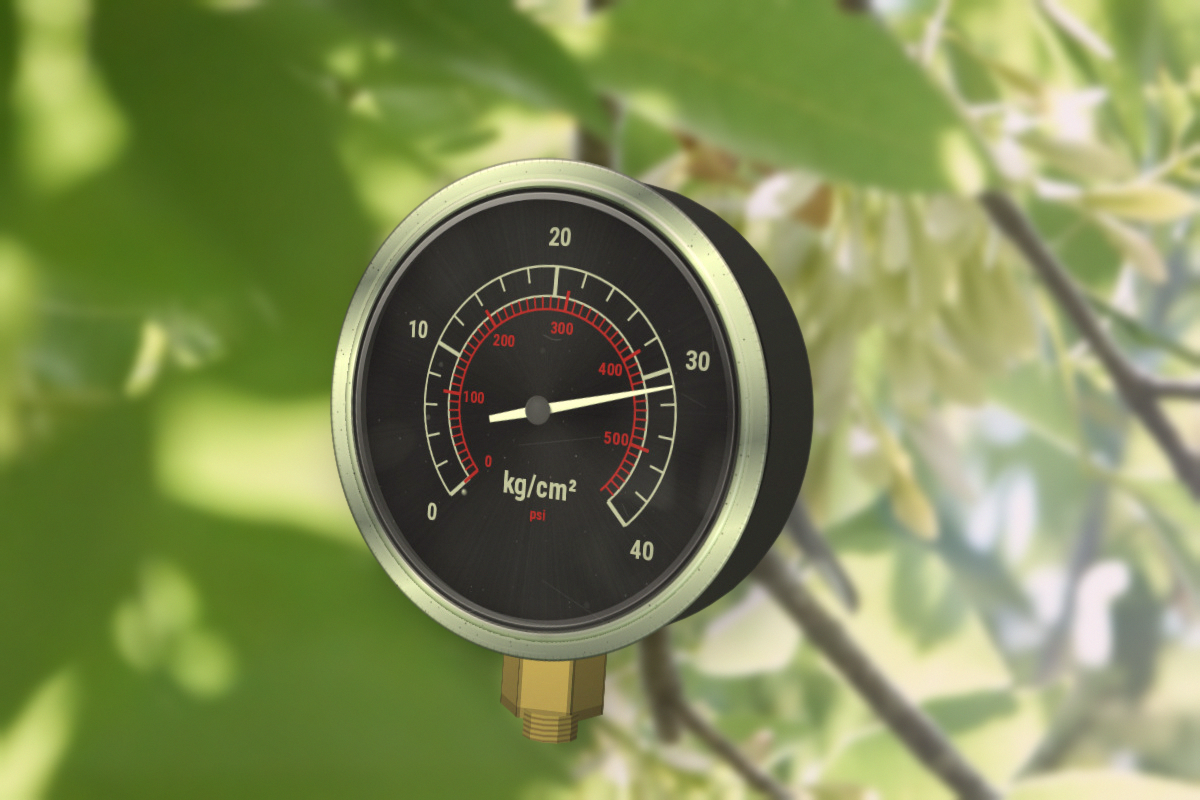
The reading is 31
